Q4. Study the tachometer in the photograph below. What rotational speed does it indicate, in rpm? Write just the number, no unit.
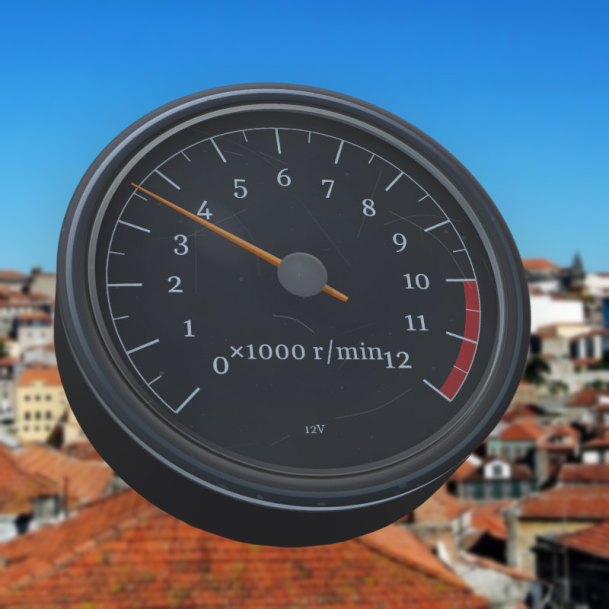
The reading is 3500
